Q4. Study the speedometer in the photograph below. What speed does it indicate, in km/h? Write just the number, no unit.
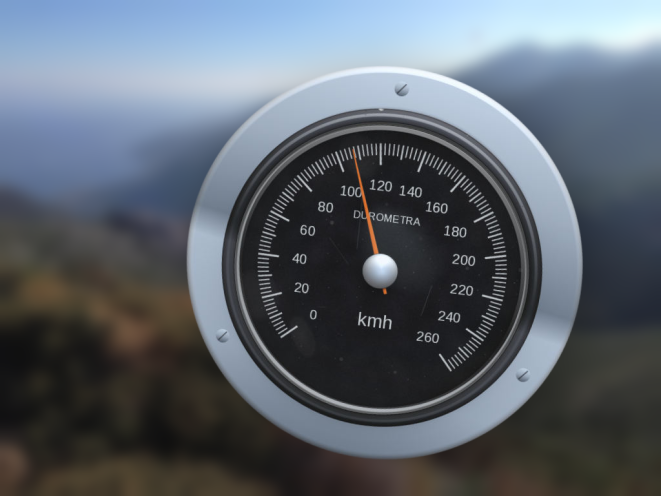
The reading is 108
